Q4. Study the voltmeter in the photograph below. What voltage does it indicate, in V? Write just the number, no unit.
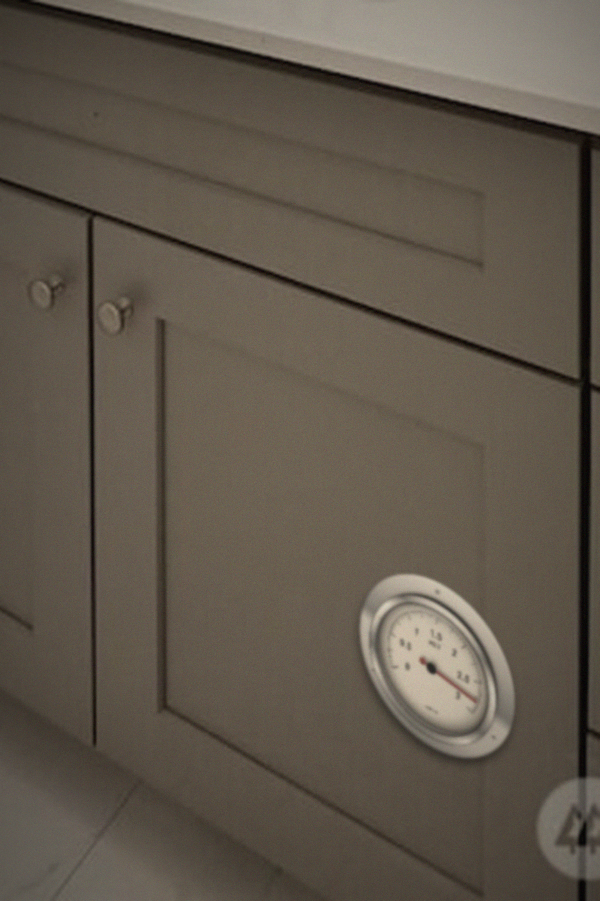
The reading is 2.75
